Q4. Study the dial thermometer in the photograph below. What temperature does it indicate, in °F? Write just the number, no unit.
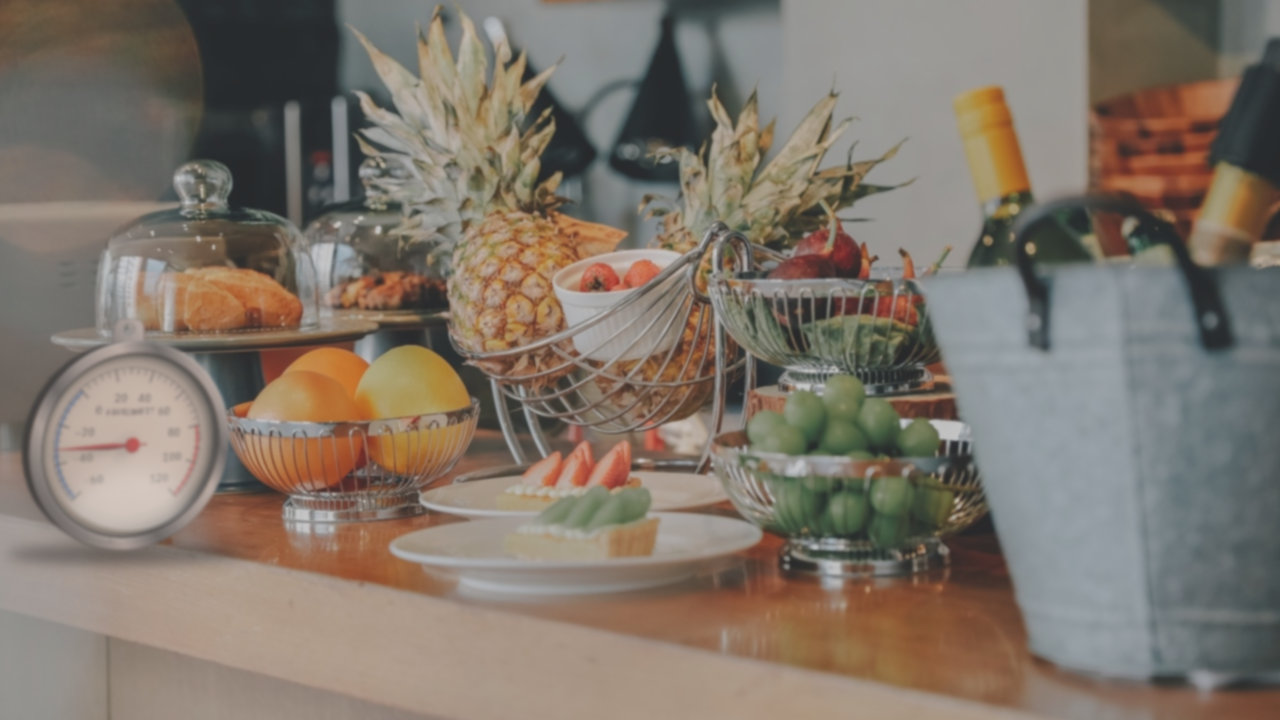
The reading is -32
